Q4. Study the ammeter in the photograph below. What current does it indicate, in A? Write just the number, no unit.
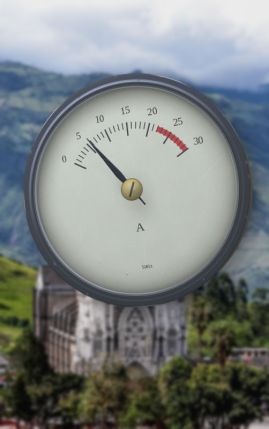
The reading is 6
